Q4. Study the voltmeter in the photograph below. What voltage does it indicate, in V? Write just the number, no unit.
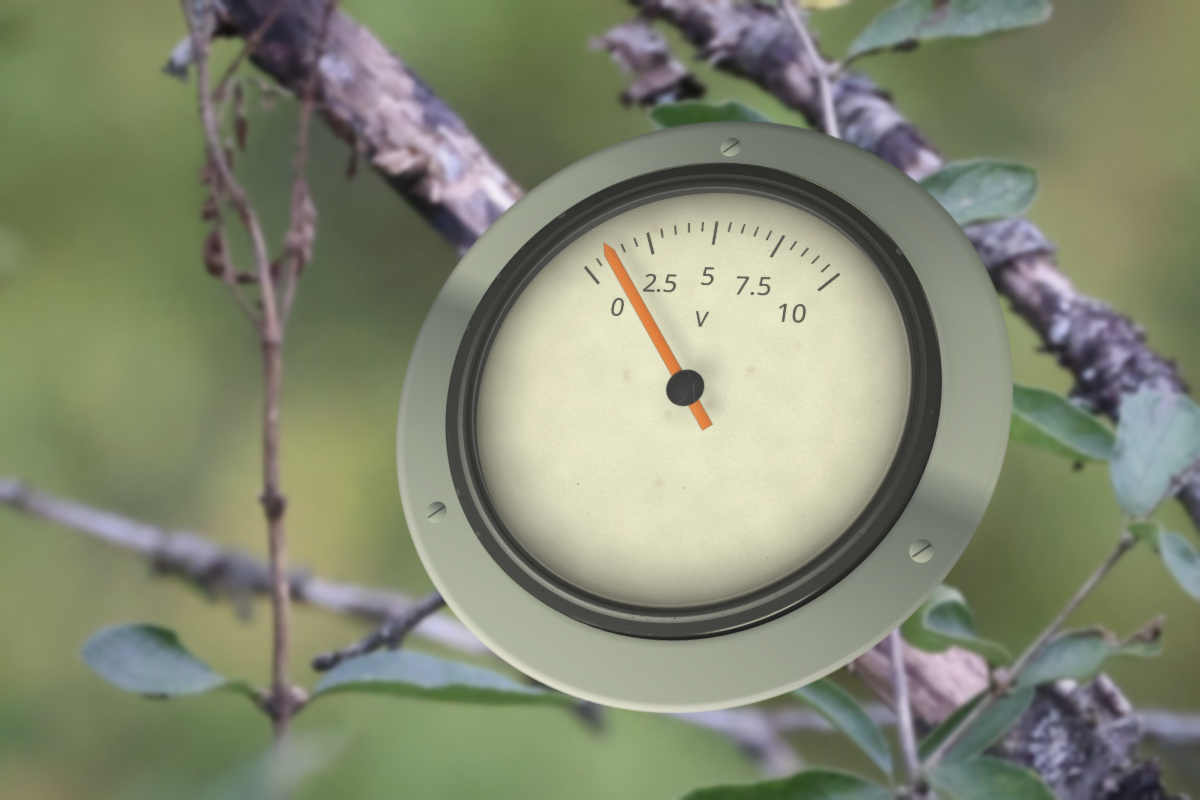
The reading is 1
